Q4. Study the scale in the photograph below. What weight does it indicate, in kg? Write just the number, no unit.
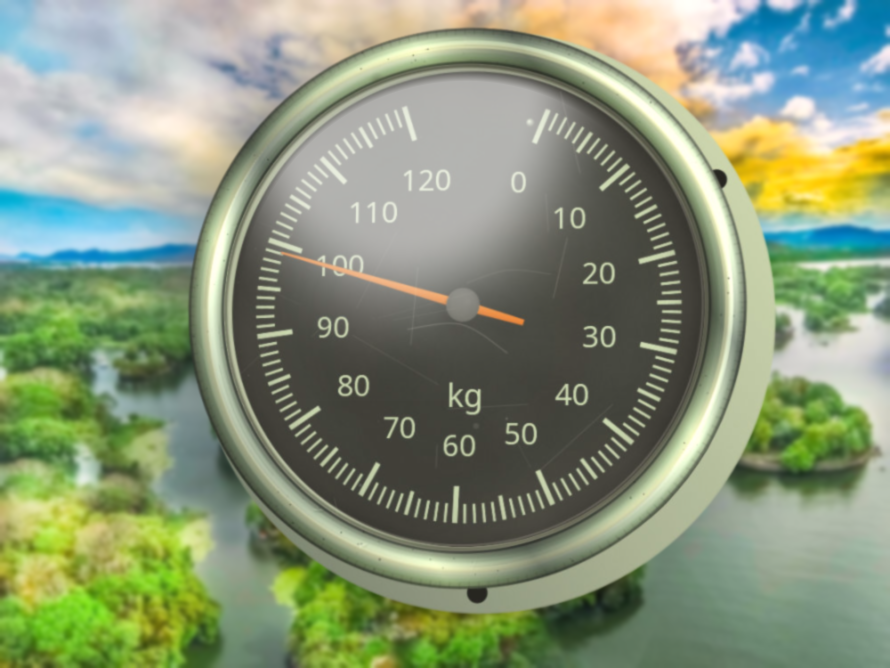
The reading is 99
